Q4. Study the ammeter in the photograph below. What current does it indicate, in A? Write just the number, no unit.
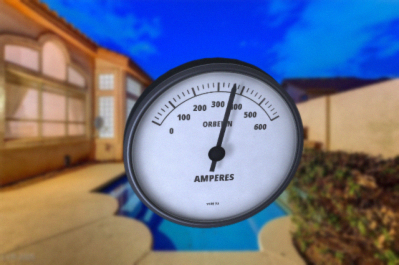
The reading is 360
